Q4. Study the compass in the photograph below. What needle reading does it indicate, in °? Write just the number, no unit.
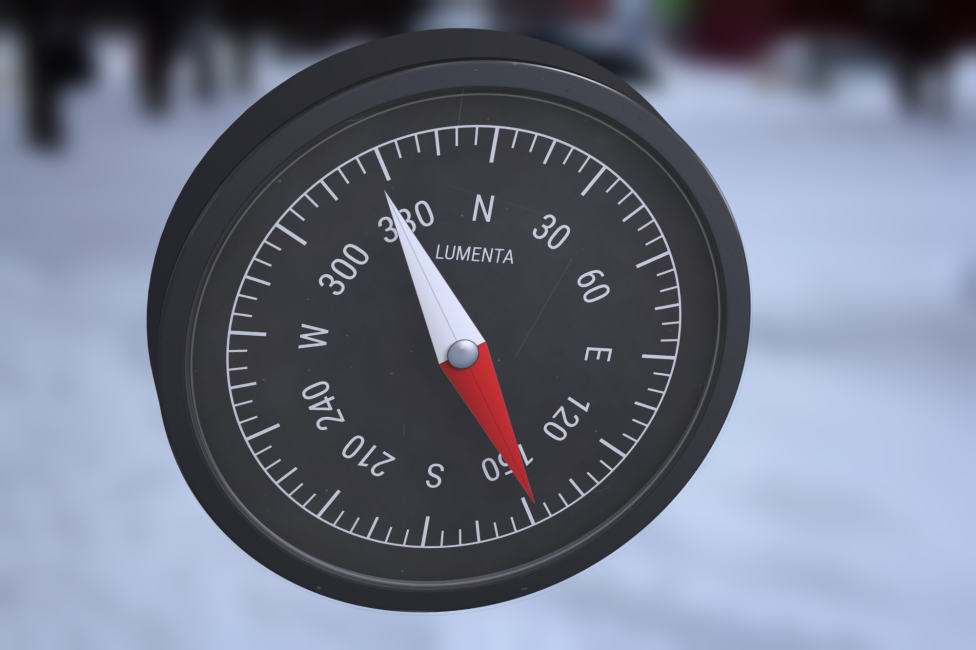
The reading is 147.5
